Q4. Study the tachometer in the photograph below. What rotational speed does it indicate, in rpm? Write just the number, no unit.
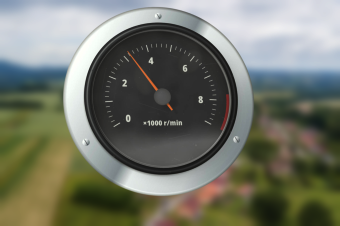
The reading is 3200
